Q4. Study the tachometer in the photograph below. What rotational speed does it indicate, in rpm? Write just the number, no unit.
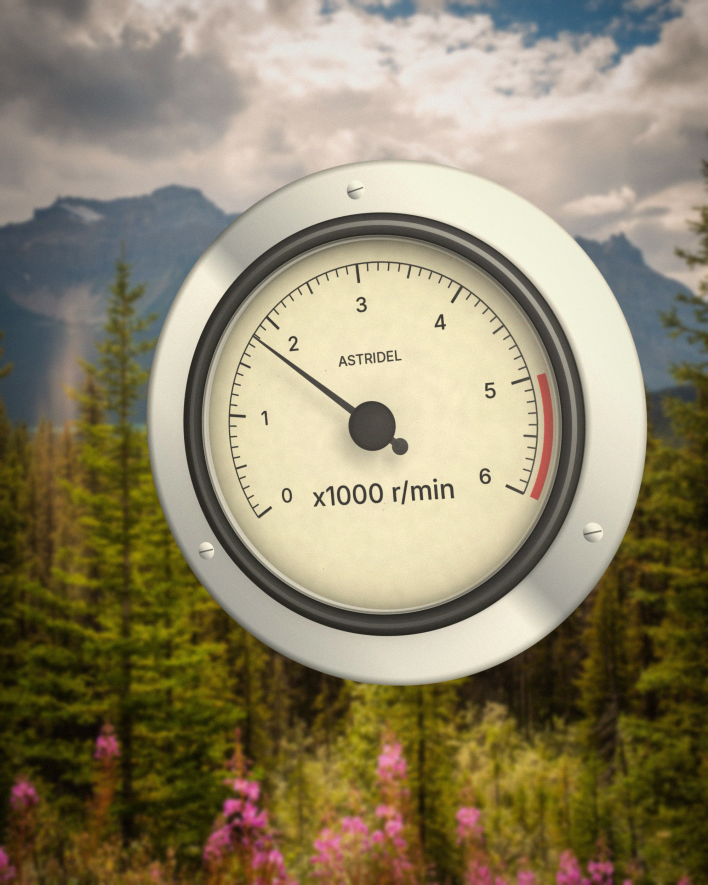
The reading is 1800
